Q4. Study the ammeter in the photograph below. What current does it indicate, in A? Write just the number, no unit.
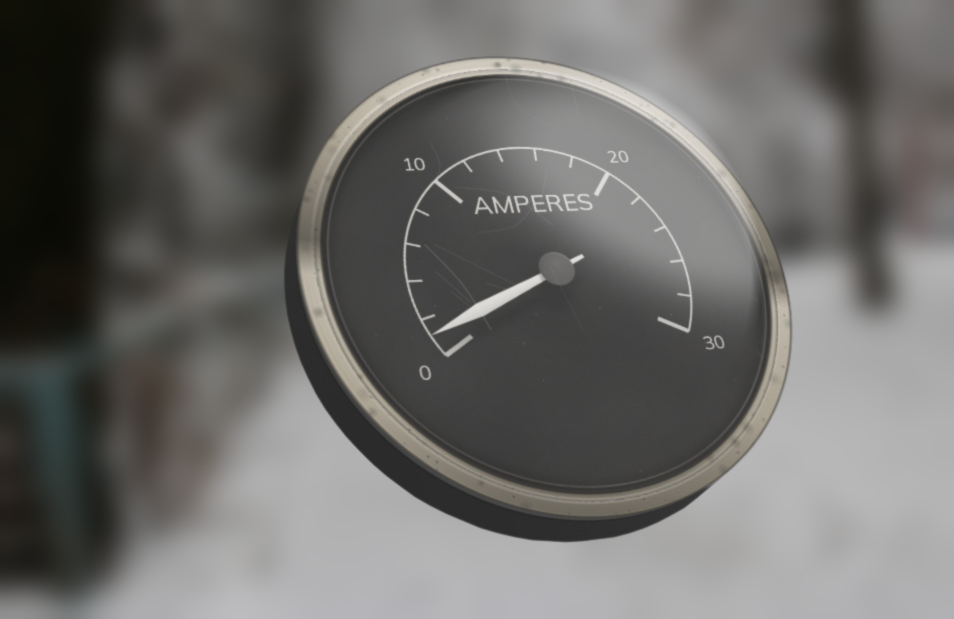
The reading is 1
